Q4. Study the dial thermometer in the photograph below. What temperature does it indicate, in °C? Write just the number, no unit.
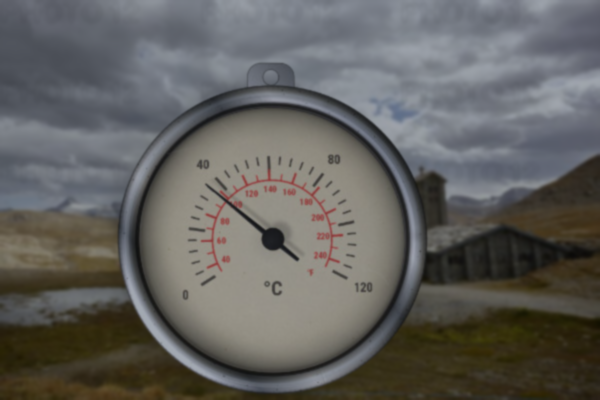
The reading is 36
